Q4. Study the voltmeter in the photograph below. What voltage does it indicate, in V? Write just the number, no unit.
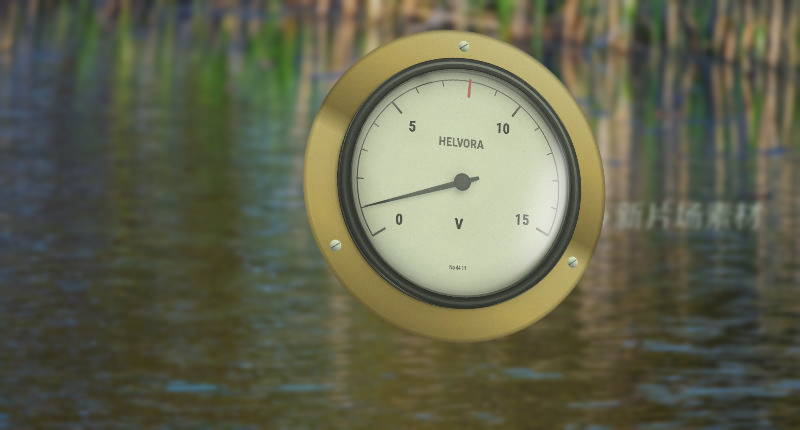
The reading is 1
